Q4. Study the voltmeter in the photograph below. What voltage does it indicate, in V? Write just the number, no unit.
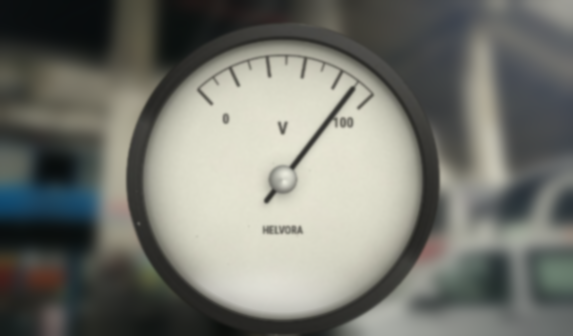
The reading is 90
